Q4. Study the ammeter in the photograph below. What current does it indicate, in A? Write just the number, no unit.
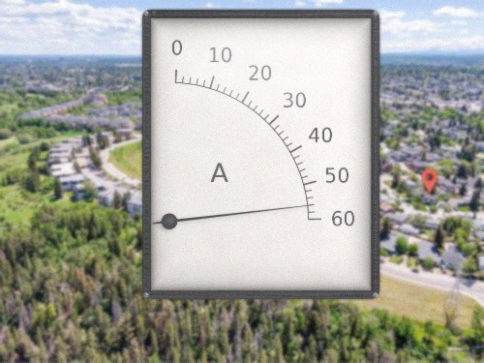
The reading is 56
